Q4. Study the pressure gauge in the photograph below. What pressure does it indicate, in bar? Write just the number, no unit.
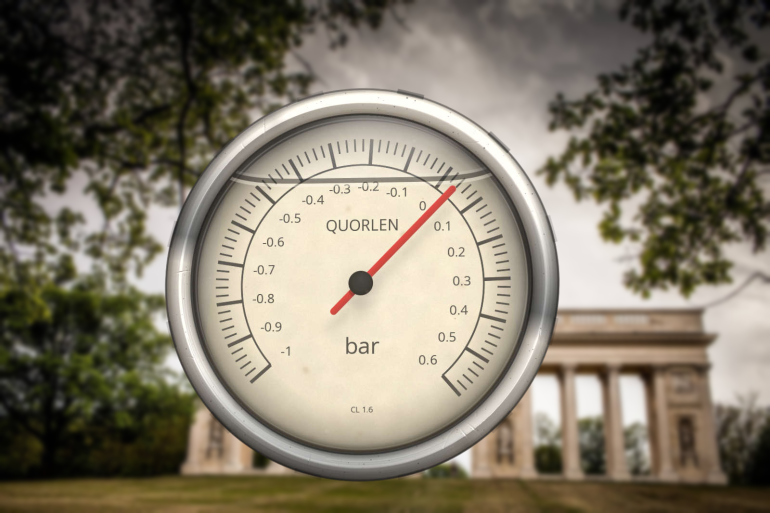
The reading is 0.04
